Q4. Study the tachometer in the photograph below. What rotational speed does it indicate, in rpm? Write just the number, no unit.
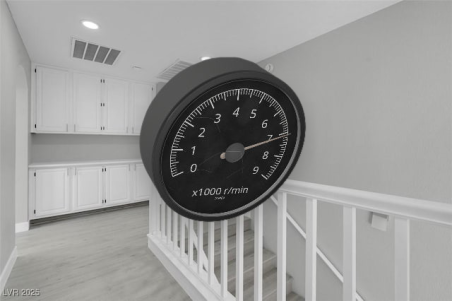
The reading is 7000
